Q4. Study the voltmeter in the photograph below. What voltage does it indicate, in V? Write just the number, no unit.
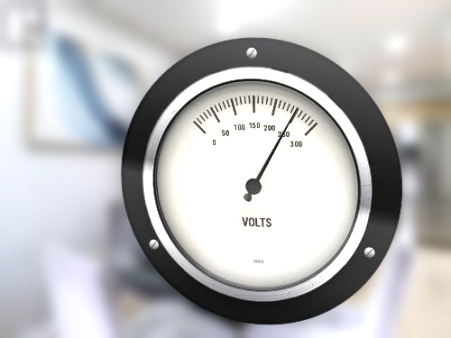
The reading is 250
